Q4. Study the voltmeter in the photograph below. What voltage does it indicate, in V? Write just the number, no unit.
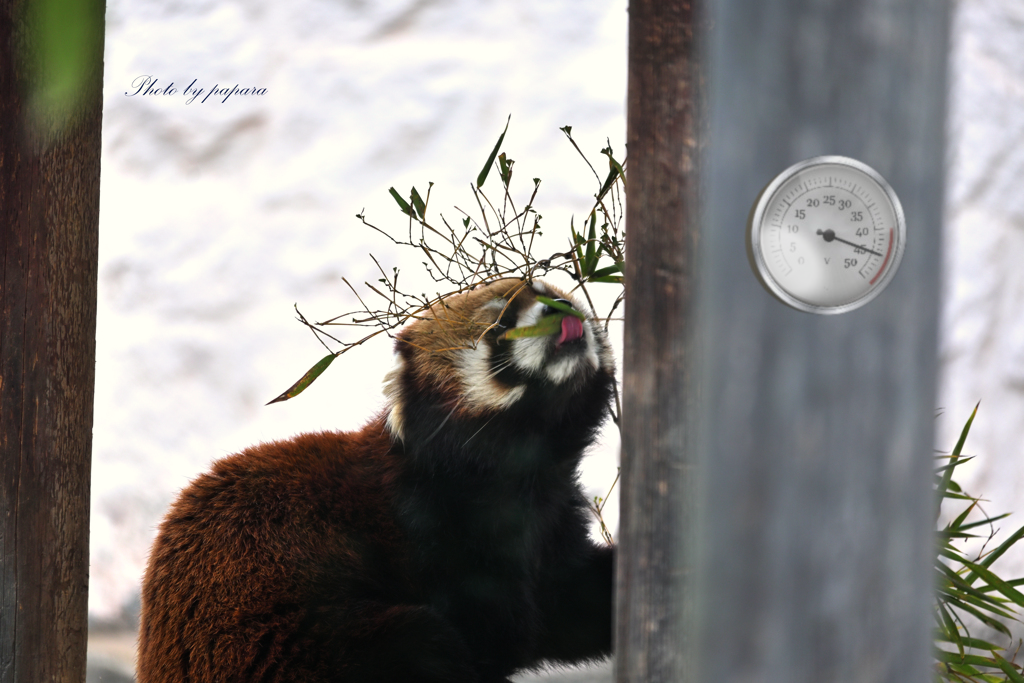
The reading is 45
